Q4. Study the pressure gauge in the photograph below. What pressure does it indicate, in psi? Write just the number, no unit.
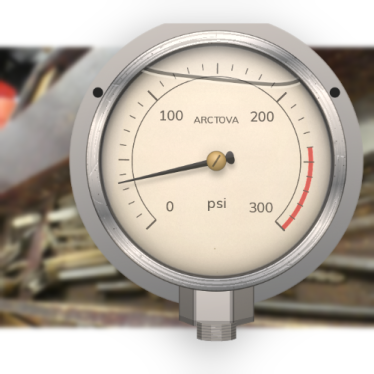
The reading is 35
